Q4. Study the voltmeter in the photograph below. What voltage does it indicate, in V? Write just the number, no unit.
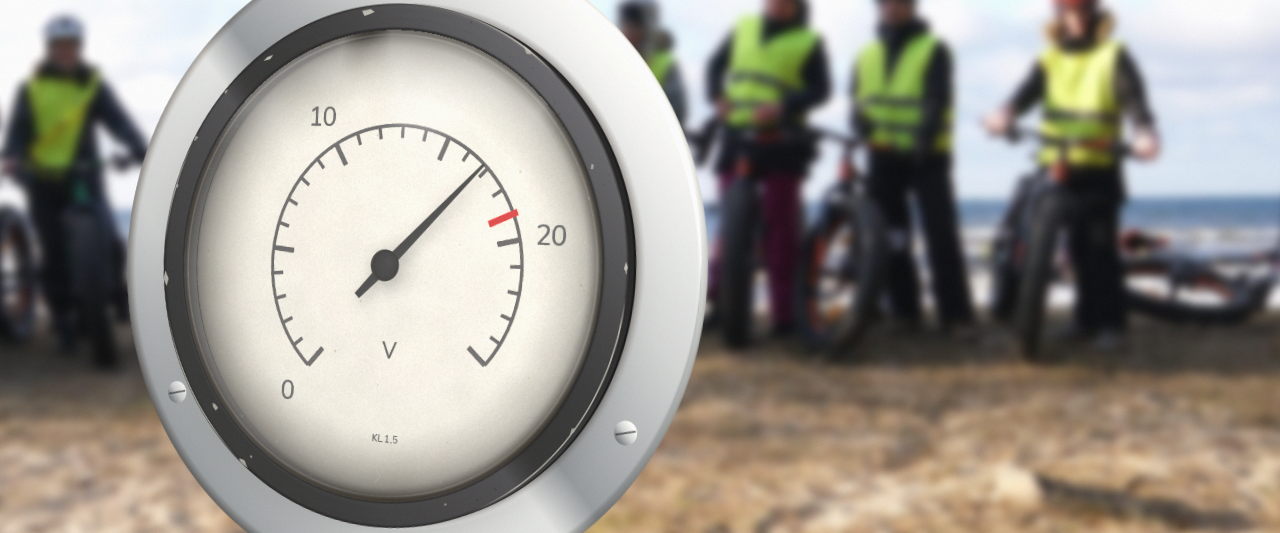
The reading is 17
